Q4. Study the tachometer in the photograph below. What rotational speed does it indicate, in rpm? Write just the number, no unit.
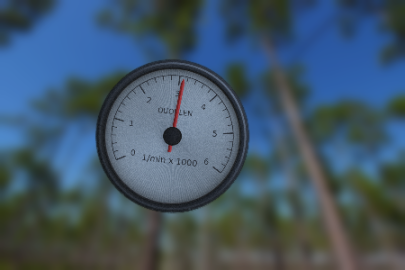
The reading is 3100
